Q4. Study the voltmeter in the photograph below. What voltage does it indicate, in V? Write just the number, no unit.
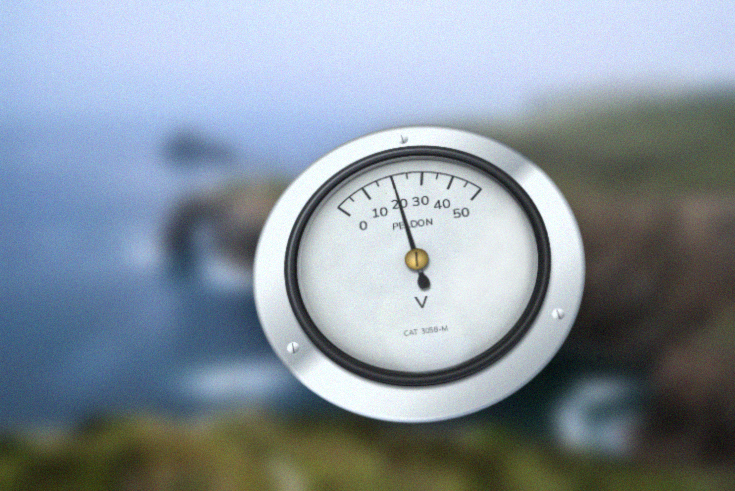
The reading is 20
